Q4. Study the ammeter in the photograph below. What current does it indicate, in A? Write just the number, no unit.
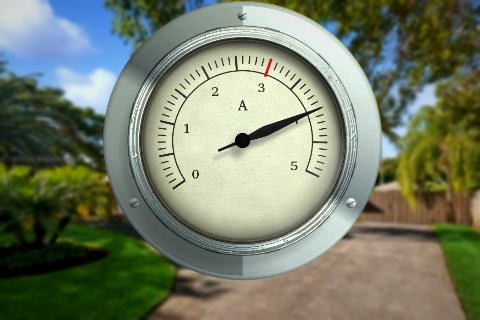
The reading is 4
